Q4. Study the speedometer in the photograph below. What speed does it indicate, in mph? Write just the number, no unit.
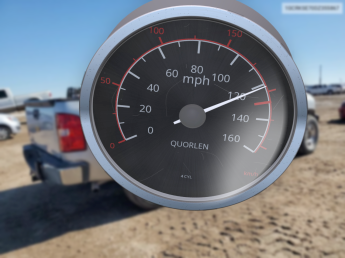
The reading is 120
